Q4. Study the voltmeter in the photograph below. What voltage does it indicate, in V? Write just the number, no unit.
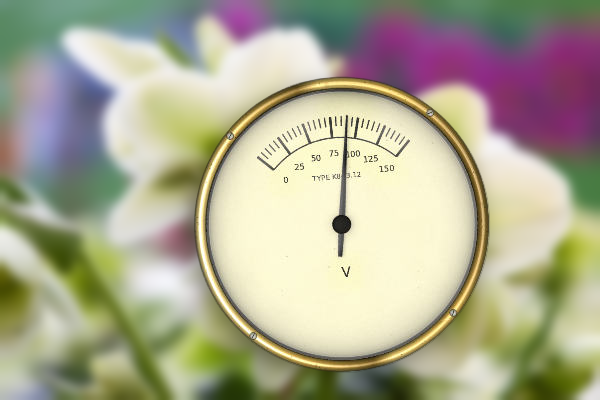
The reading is 90
